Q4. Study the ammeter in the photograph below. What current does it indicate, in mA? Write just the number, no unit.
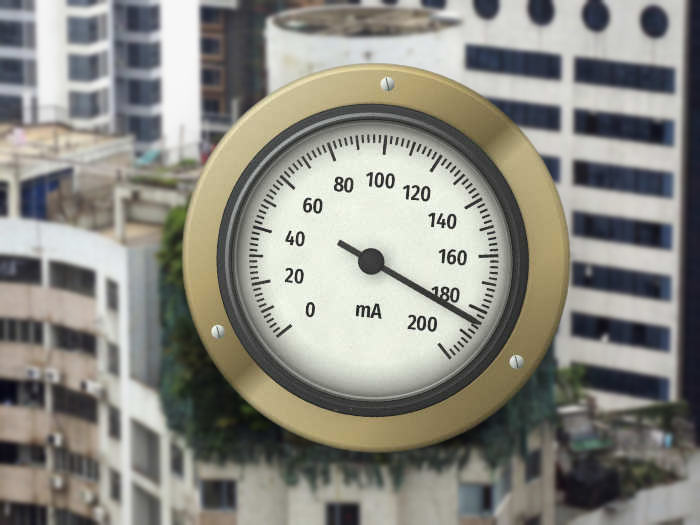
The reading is 184
